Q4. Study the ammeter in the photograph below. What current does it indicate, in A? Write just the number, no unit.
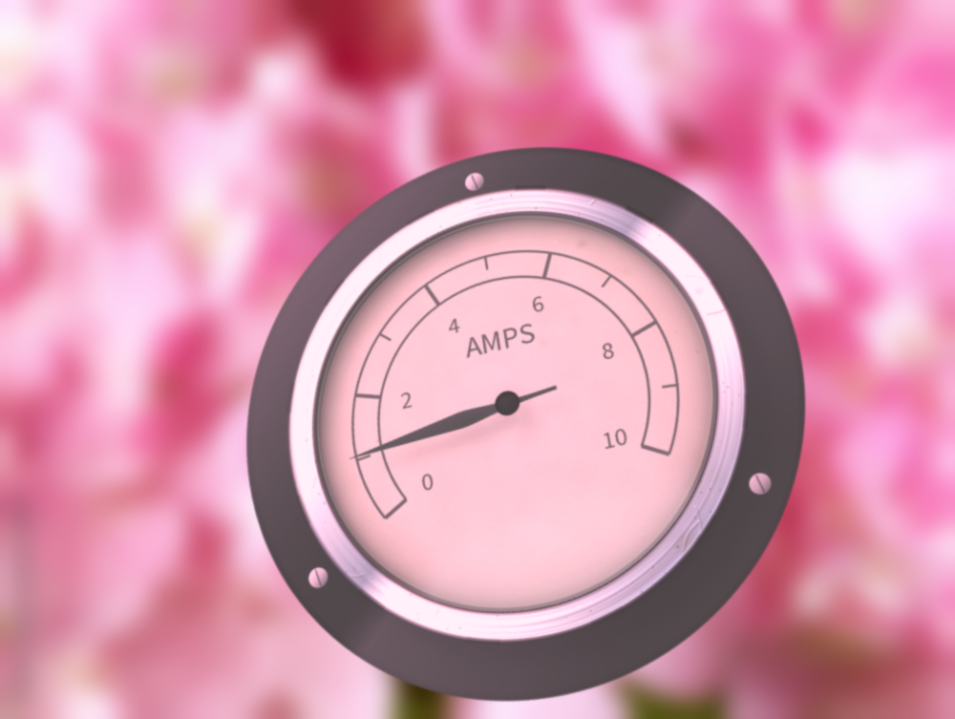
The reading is 1
